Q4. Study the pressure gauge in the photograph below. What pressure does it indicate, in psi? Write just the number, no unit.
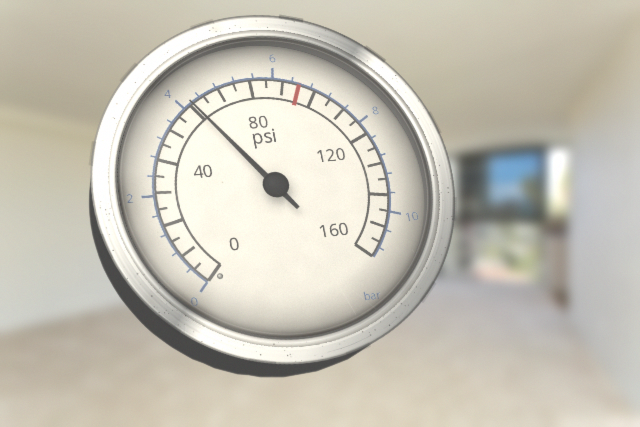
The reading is 60
